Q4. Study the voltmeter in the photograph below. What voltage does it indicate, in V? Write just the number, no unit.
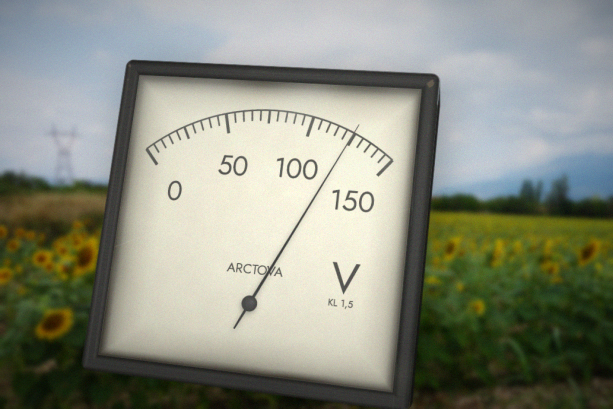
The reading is 125
